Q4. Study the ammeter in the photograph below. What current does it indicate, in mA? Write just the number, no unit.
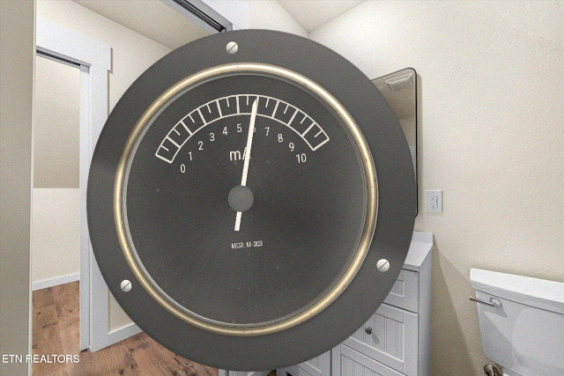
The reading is 6
